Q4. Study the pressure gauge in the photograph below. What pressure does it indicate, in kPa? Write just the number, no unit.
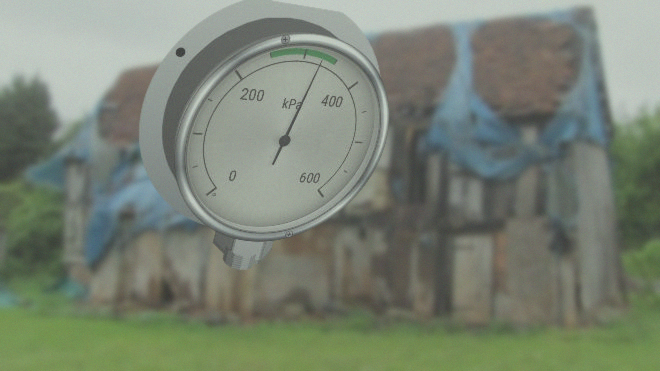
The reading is 325
